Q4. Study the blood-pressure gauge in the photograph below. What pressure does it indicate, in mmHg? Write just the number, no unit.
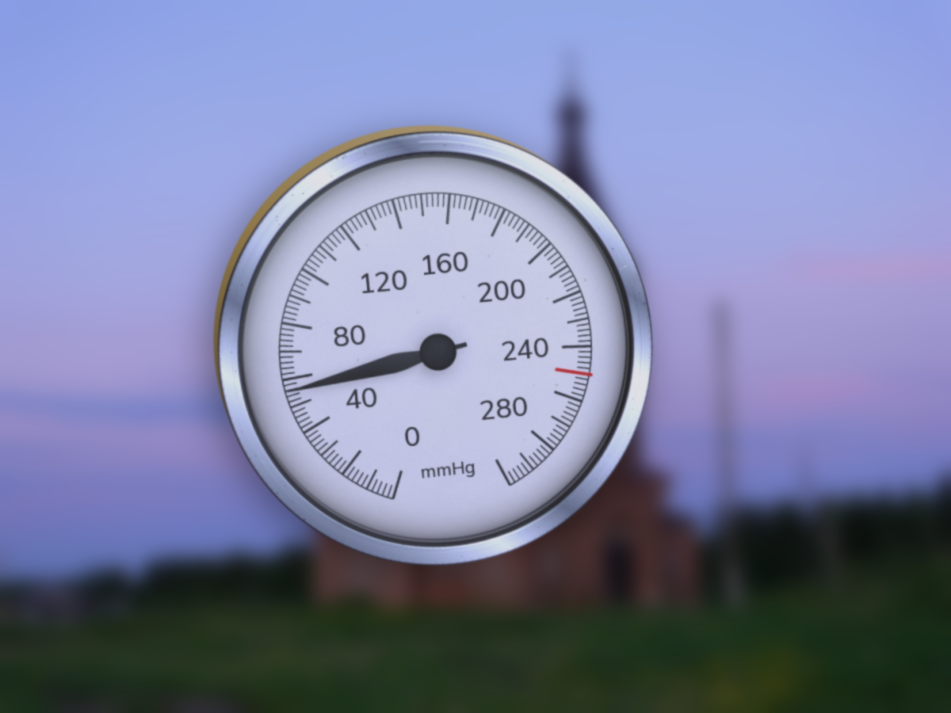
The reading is 56
